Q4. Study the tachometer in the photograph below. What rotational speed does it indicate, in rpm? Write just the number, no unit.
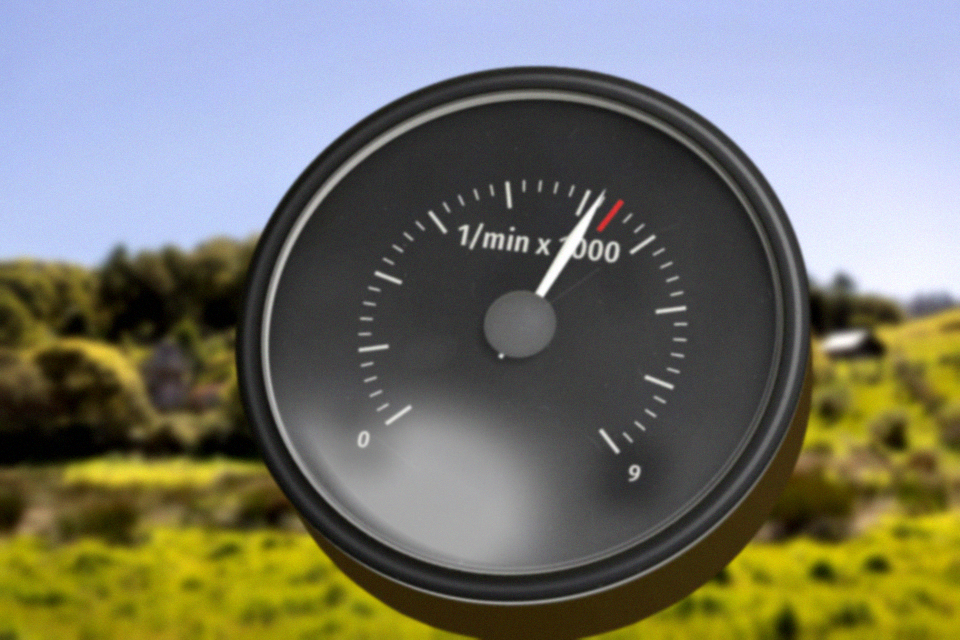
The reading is 5200
